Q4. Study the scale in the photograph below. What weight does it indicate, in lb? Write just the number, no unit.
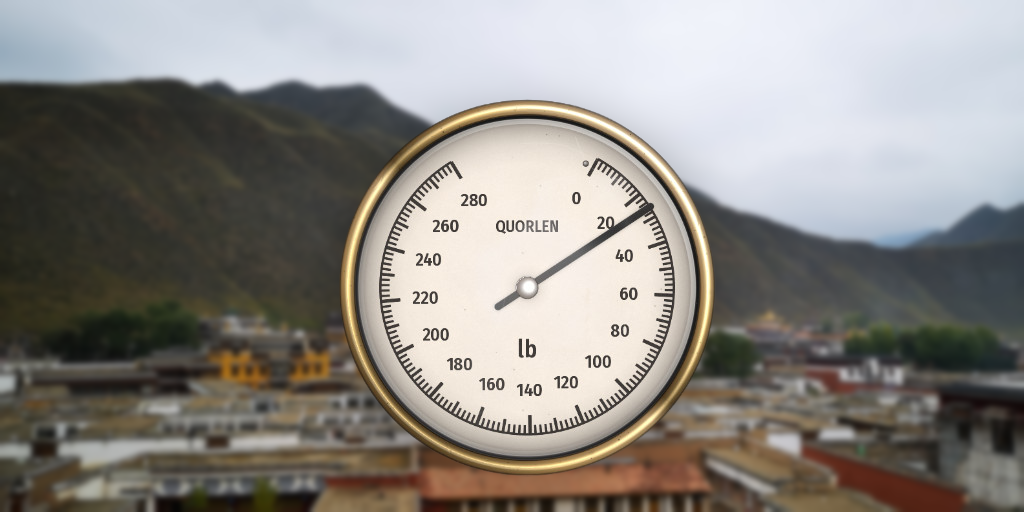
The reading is 26
